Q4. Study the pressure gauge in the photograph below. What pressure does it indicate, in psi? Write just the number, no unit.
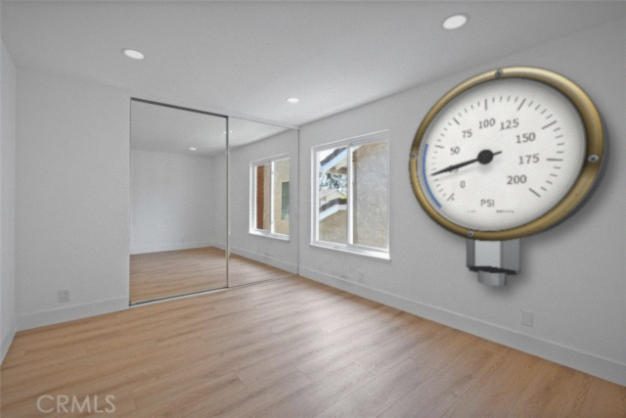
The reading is 25
